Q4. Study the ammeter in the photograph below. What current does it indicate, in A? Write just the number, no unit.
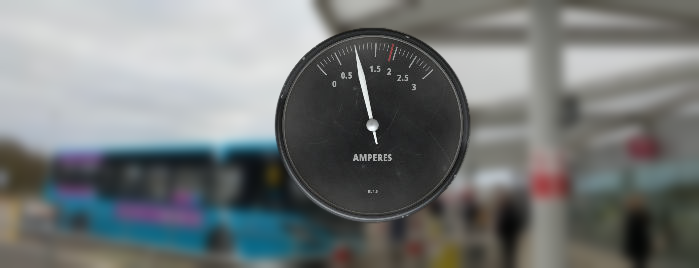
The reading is 1
